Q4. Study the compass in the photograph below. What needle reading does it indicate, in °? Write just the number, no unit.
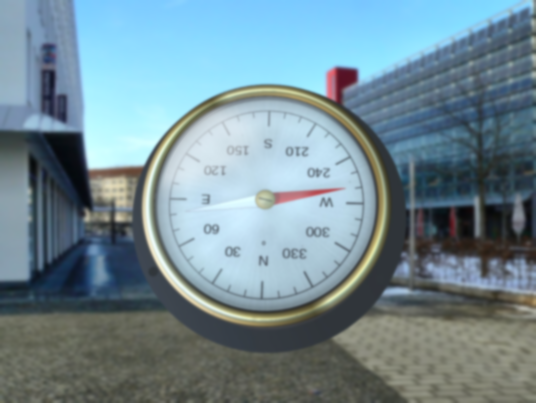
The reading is 260
